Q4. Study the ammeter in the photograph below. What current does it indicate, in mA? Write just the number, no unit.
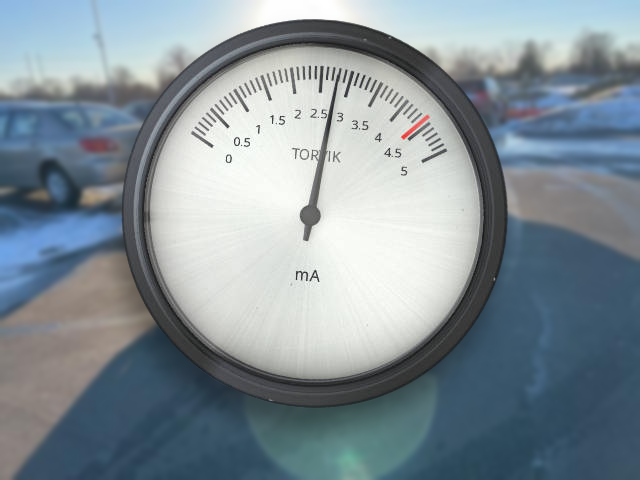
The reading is 2.8
